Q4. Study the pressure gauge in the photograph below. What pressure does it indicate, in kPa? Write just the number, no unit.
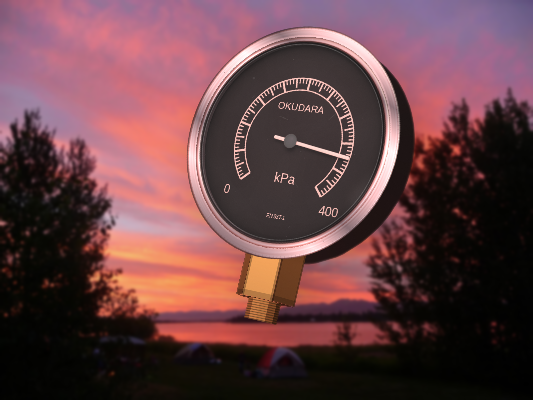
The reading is 340
